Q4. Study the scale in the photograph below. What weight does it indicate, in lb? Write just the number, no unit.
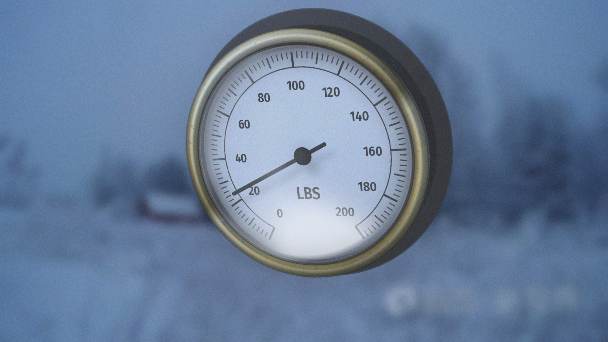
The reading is 24
